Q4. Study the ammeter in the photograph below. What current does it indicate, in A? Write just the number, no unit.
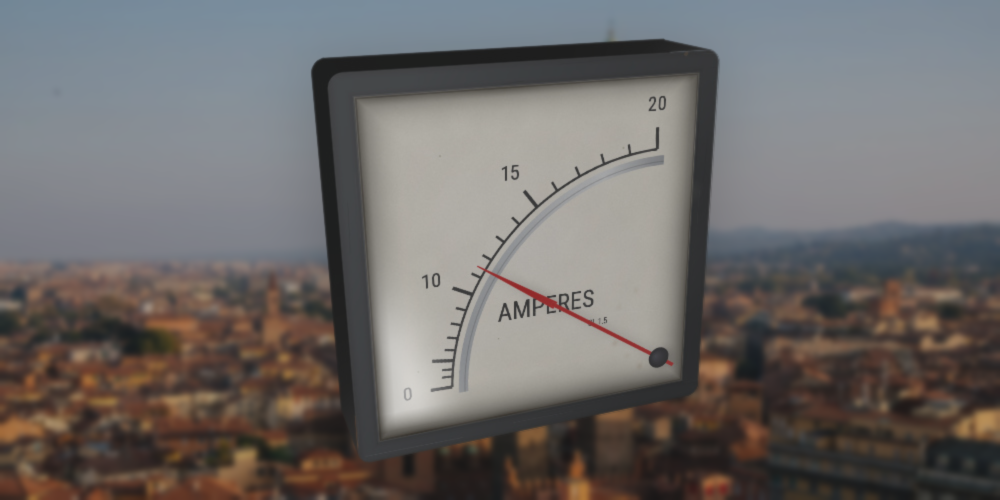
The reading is 11.5
